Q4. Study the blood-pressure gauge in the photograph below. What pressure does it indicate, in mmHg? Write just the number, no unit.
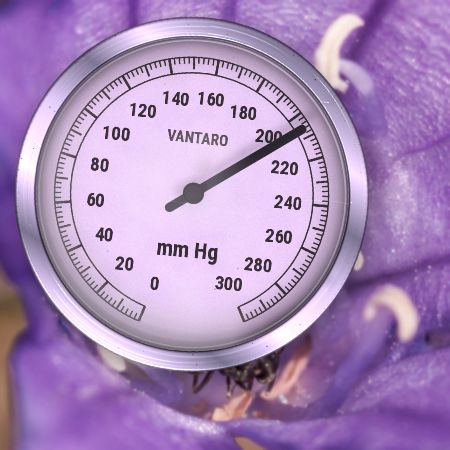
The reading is 206
